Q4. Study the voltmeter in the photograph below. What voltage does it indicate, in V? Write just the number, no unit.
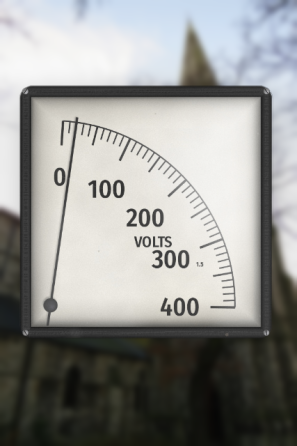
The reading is 20
